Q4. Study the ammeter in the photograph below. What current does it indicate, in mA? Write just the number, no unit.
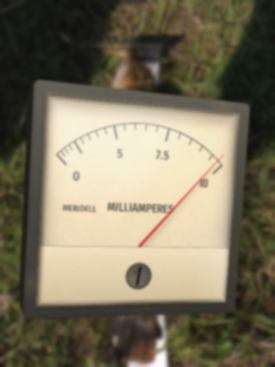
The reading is 9.75
